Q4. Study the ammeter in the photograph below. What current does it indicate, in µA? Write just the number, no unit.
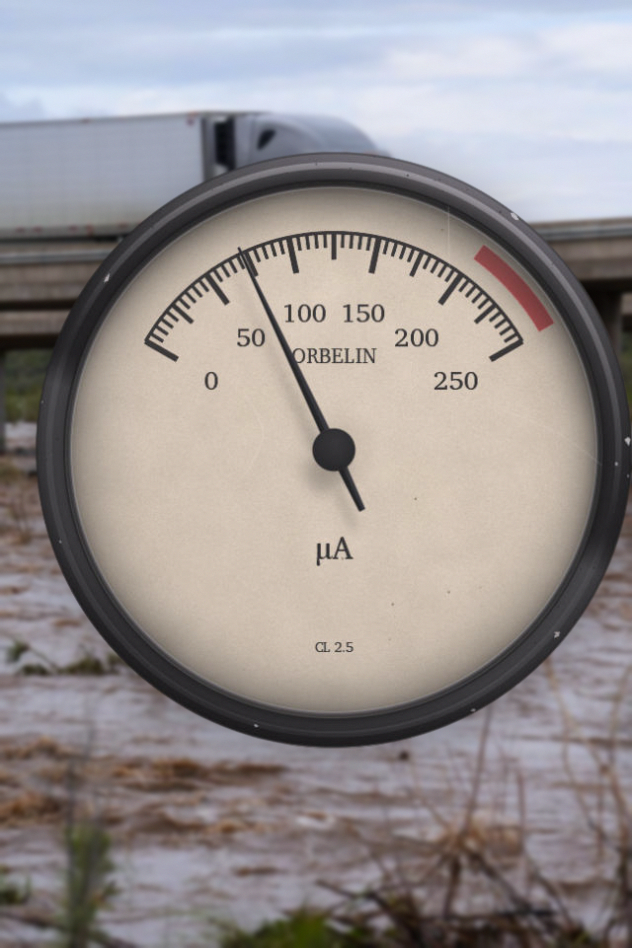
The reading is 72.5
